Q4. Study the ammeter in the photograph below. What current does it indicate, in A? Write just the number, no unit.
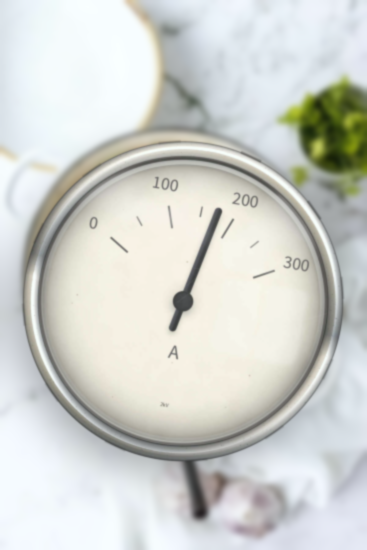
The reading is 175
